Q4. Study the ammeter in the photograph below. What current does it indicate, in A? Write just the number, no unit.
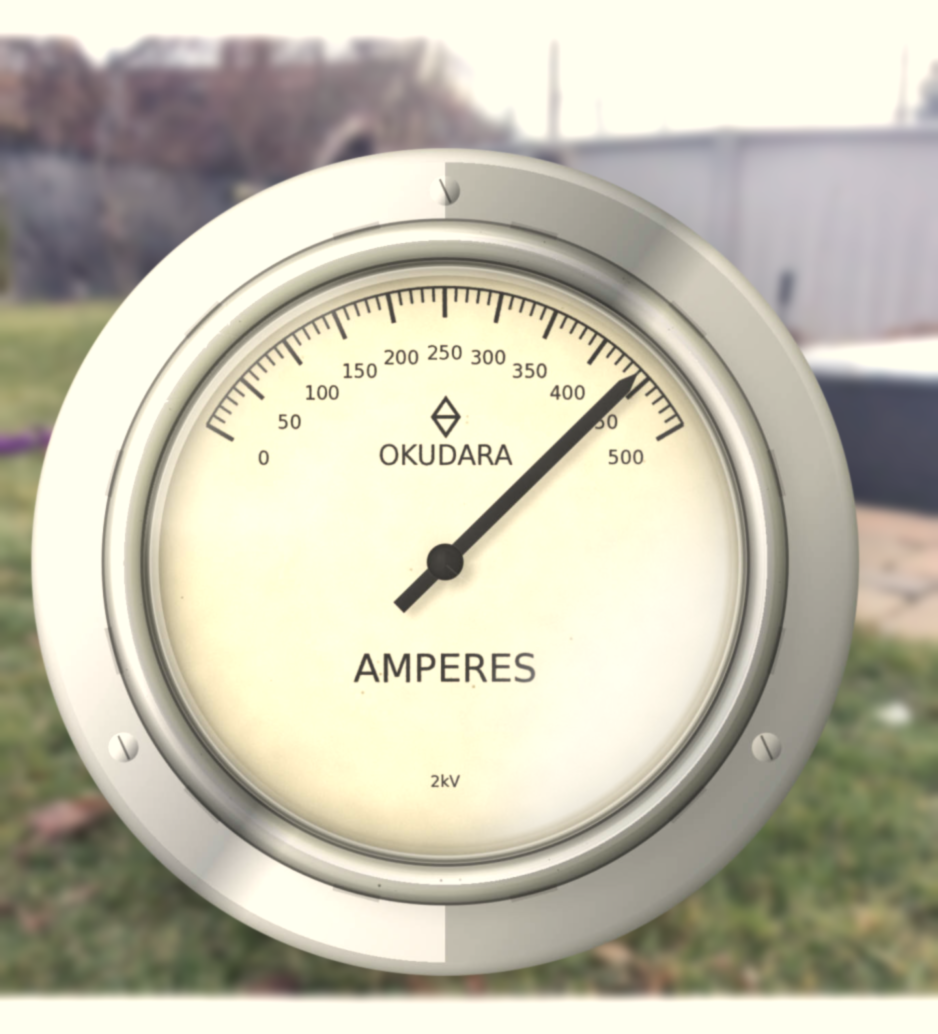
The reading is 440
